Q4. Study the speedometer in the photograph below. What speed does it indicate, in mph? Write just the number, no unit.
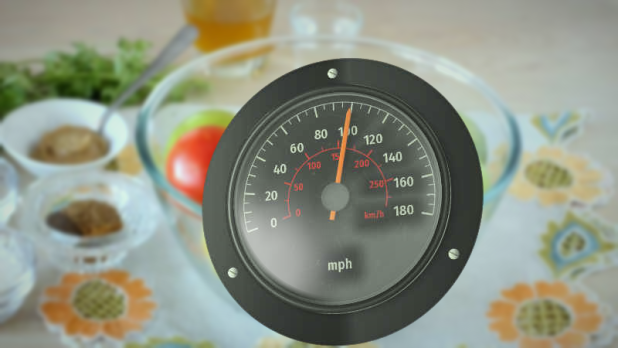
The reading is 100
